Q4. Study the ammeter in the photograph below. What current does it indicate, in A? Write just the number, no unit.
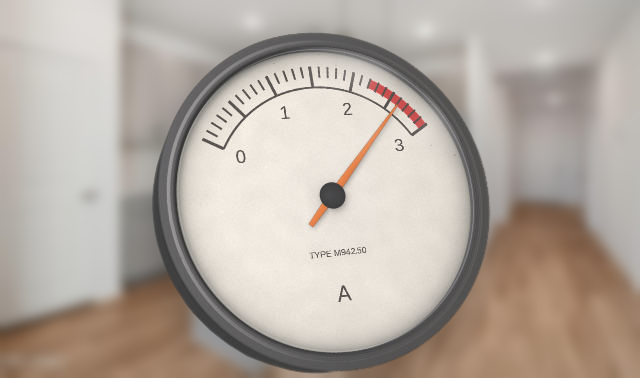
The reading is 2.6
